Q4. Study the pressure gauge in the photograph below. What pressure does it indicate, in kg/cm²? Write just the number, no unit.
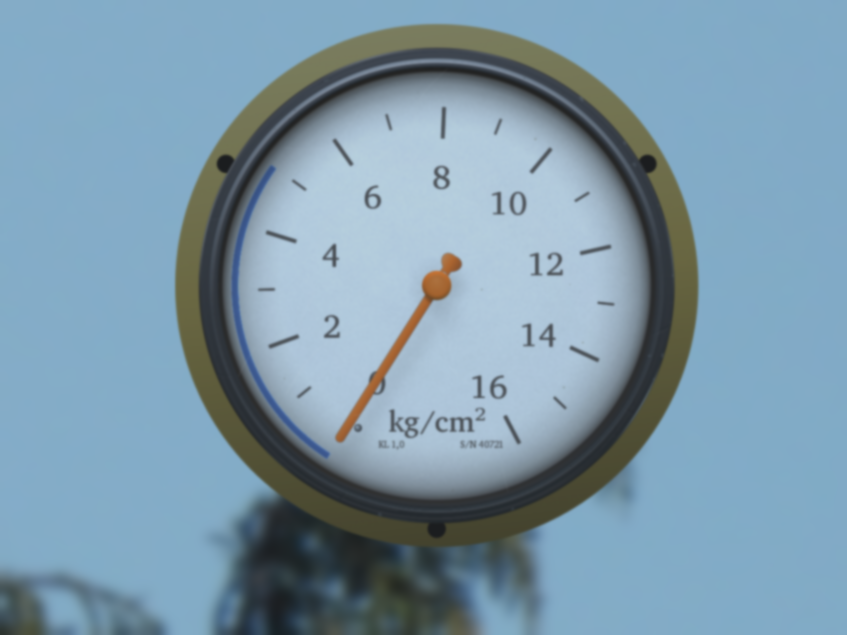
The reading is 0
